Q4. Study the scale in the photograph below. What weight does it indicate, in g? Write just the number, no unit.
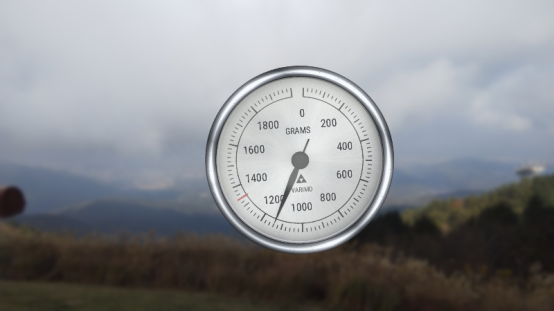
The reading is 1140
